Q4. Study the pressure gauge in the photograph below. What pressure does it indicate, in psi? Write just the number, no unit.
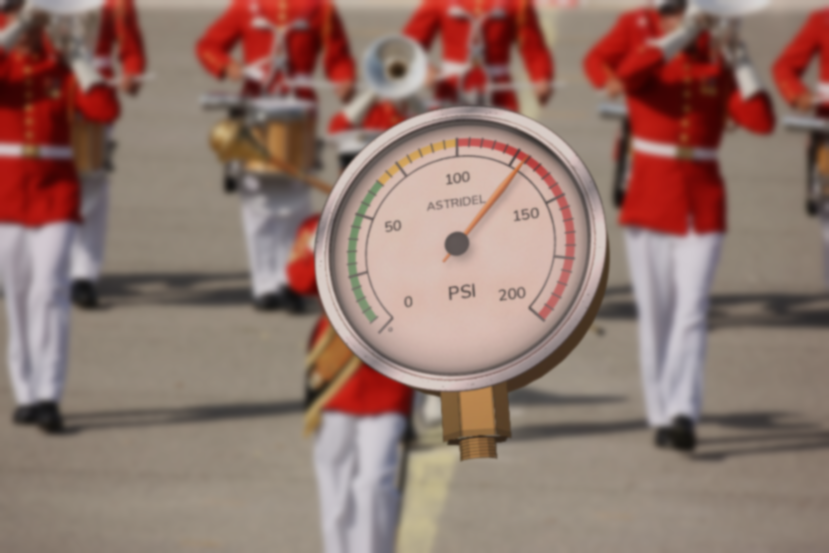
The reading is 130
